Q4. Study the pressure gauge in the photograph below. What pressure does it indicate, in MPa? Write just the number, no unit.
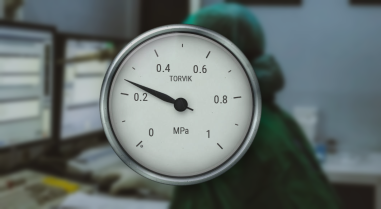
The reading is 0.25
